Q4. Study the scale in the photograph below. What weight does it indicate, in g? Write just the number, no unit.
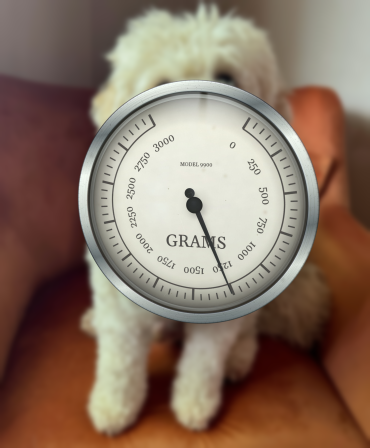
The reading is 1250
